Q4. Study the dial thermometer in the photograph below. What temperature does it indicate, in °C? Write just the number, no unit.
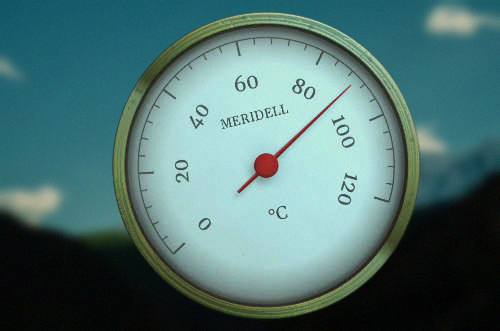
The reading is 90
